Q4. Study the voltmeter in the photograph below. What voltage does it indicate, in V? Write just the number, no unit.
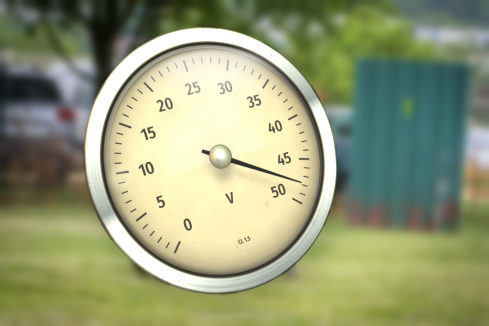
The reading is 48
